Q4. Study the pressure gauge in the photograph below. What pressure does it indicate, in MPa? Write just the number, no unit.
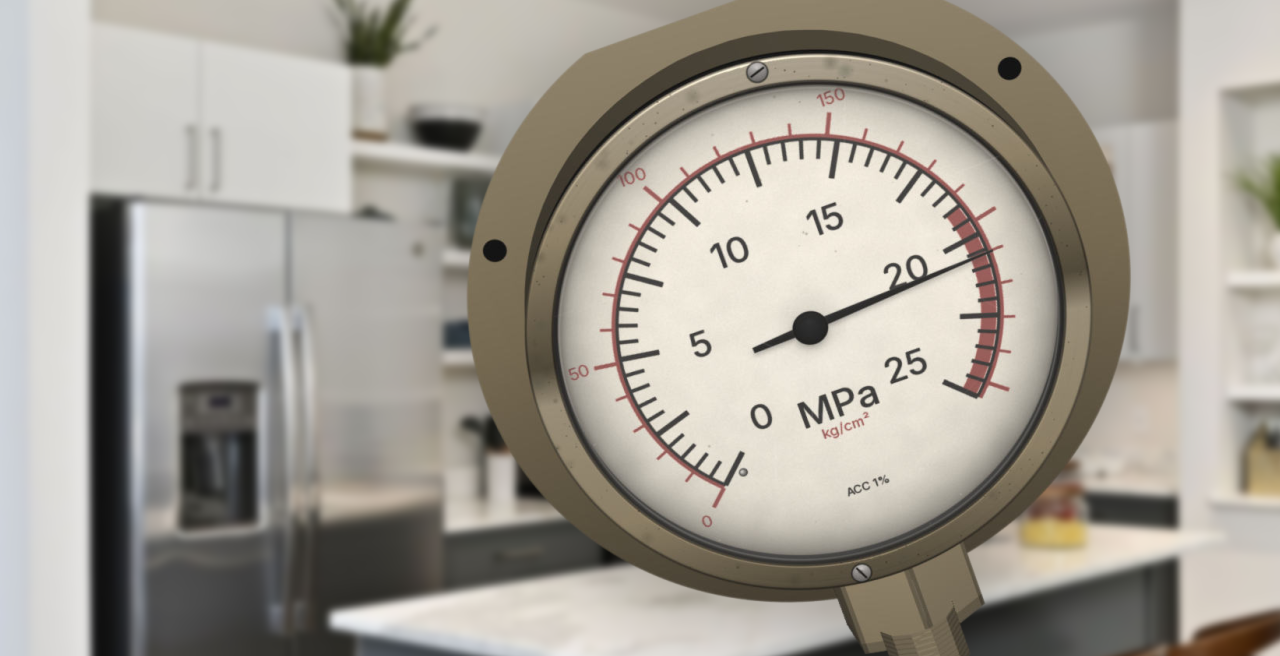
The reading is 20.5
